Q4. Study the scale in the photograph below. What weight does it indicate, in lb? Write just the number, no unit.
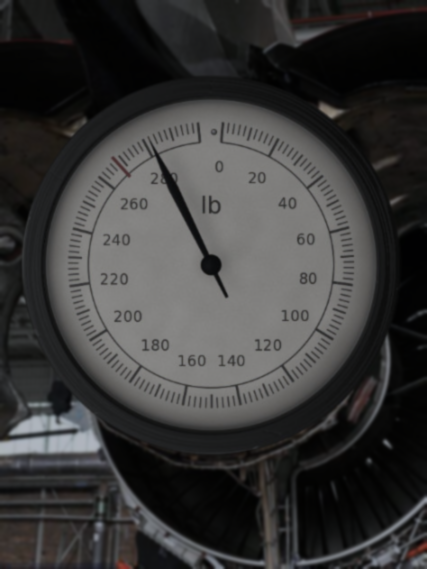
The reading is 282
